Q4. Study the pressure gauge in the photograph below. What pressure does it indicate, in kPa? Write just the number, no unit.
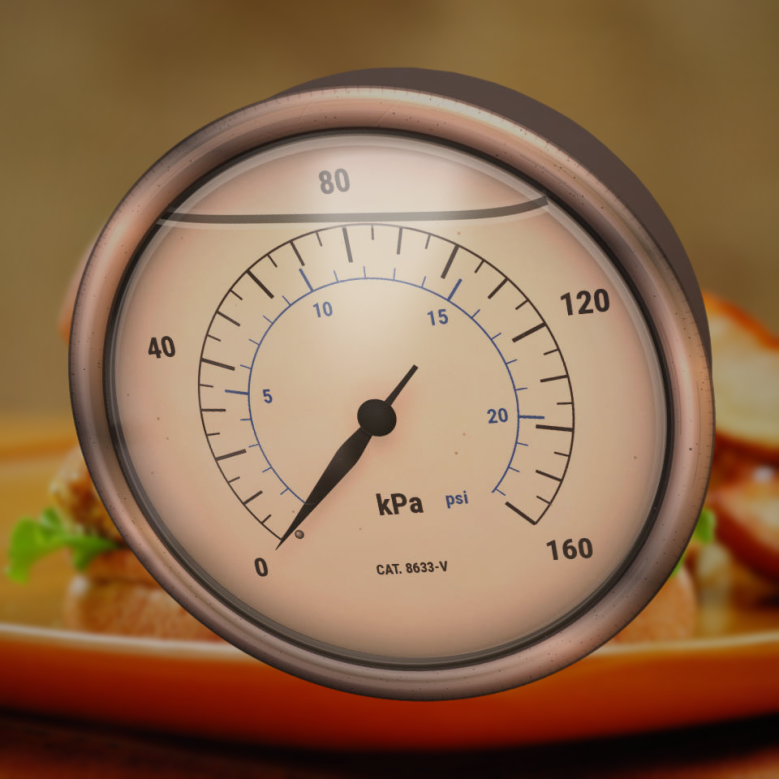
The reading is 0
